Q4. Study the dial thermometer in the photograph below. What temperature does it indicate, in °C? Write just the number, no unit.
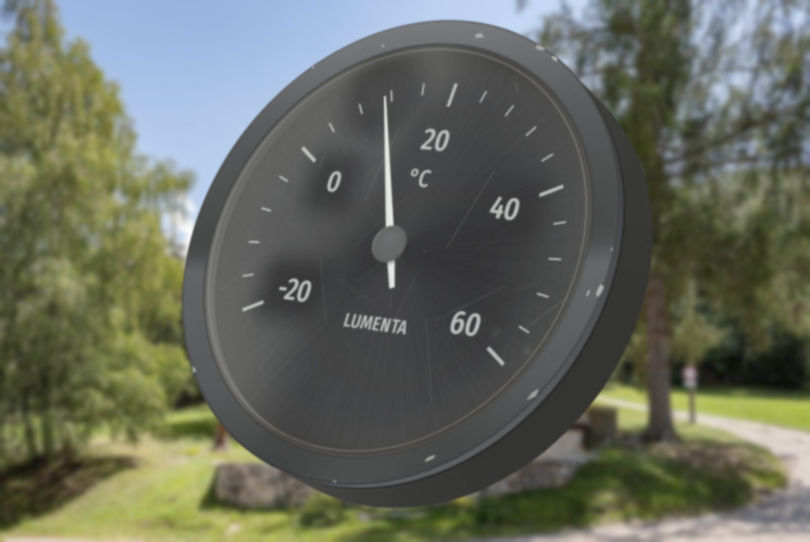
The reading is 12
